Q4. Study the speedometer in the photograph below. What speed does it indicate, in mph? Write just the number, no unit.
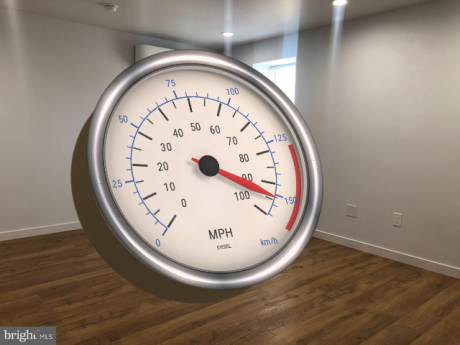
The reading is 95
